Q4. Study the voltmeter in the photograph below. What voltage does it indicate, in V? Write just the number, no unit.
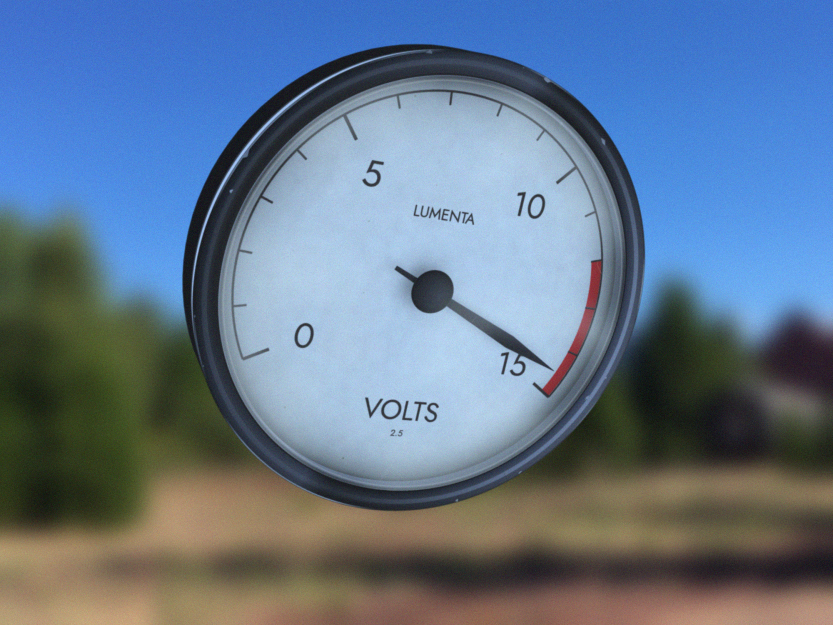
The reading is 14.5
